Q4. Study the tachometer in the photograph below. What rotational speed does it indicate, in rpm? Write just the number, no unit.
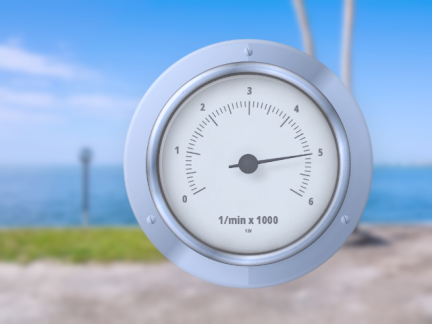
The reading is 5000
